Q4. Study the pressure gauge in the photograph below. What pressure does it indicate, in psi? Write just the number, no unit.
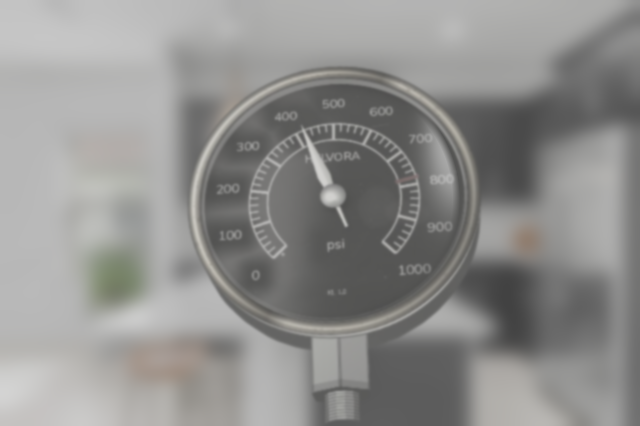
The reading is 420
